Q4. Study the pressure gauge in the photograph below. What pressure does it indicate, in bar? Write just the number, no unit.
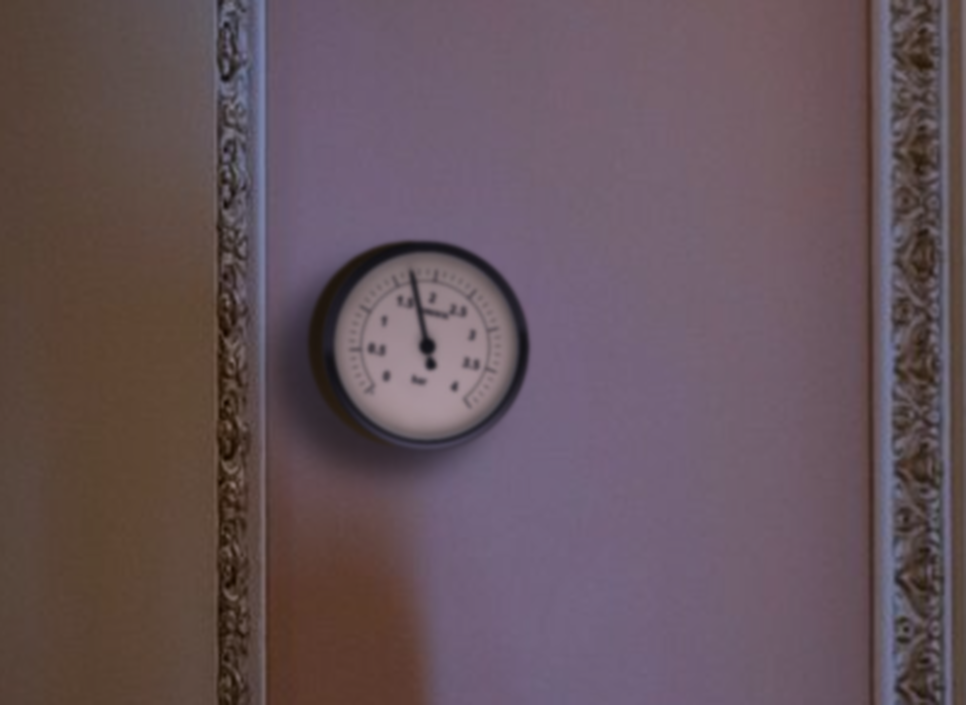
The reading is 1.7
